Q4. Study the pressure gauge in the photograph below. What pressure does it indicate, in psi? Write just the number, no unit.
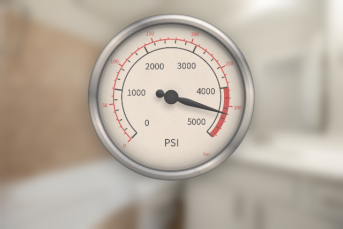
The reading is 4500
